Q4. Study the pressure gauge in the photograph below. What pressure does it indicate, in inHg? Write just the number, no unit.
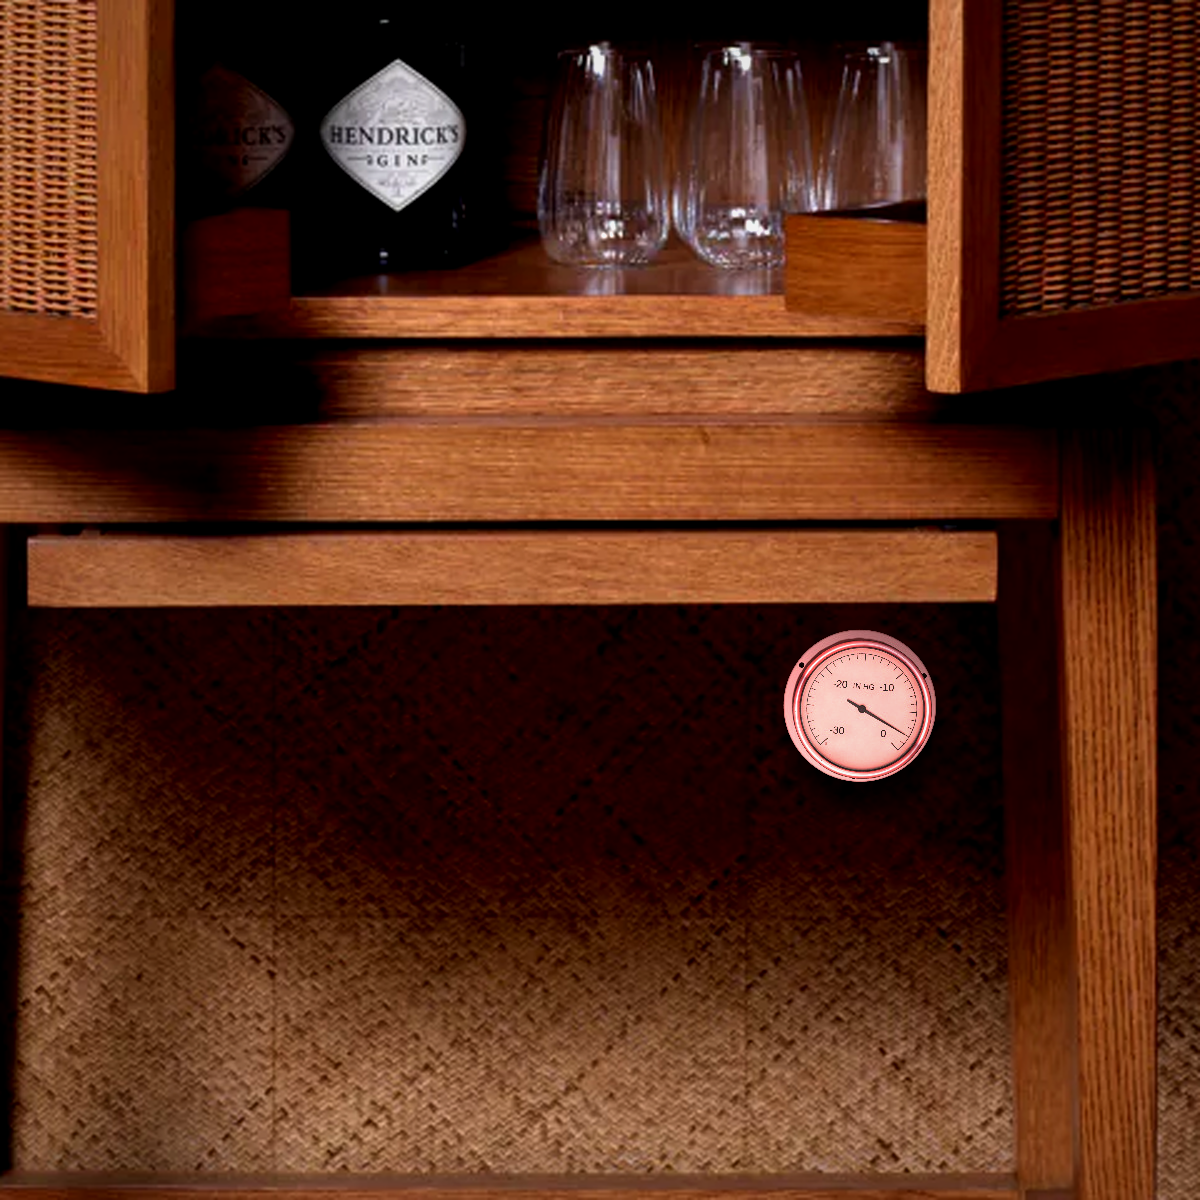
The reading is -2
